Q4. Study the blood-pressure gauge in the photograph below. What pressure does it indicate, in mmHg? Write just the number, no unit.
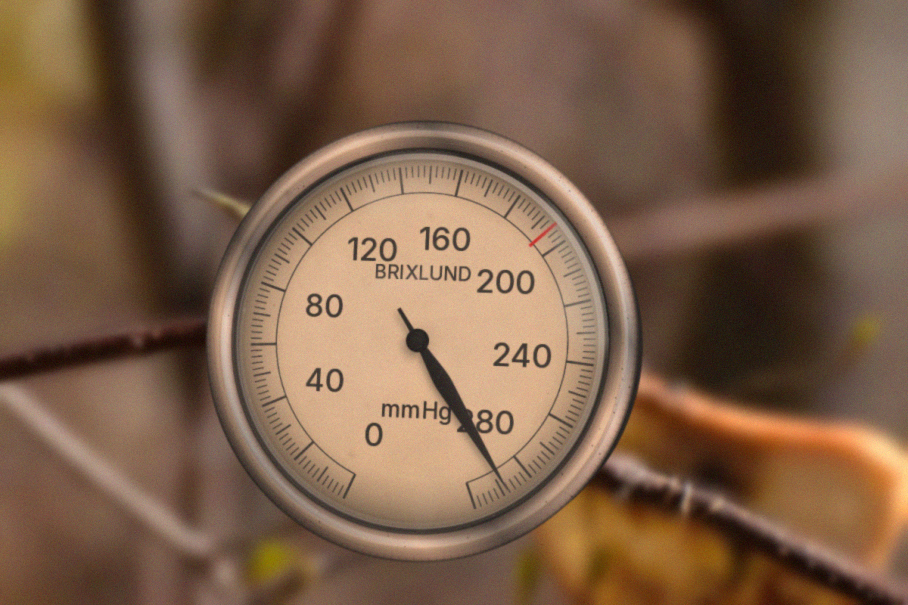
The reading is 288
